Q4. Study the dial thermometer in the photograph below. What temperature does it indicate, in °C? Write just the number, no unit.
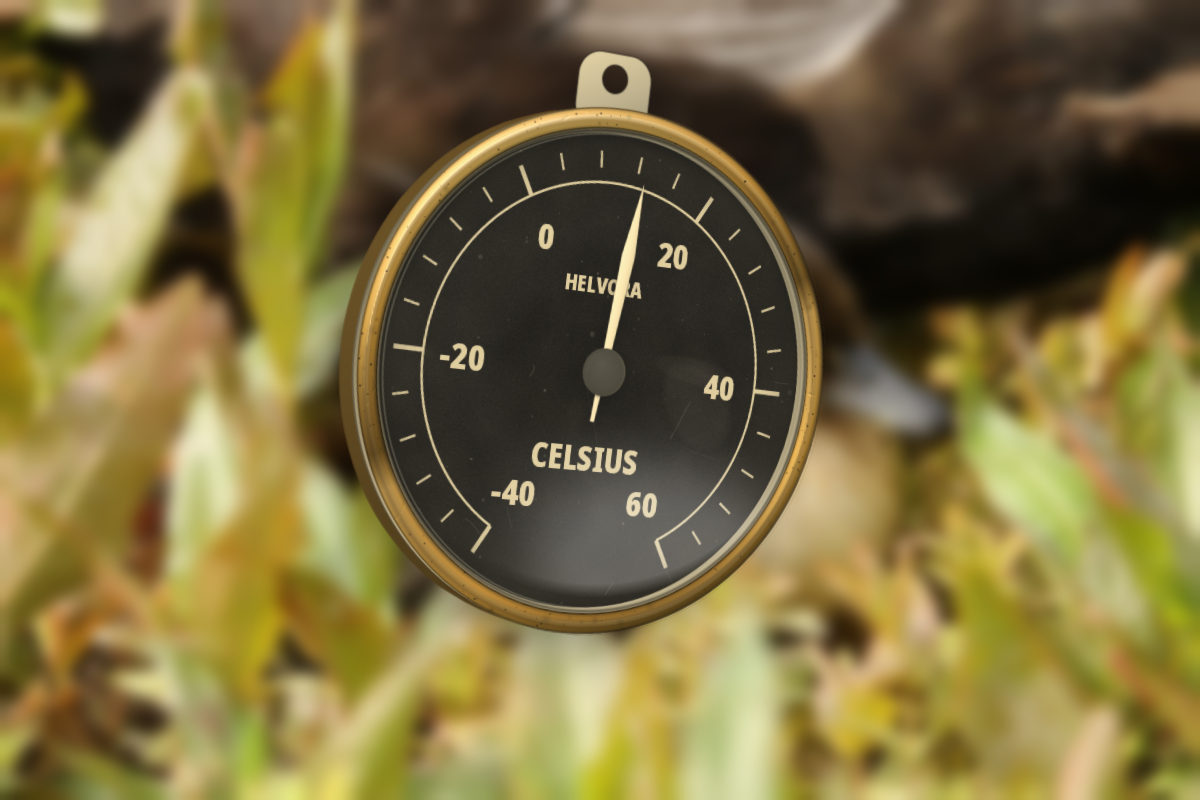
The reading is 12
